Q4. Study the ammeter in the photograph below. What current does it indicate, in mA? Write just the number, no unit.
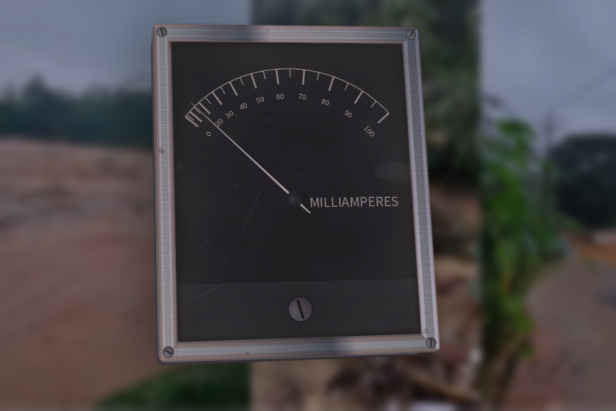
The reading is 15
